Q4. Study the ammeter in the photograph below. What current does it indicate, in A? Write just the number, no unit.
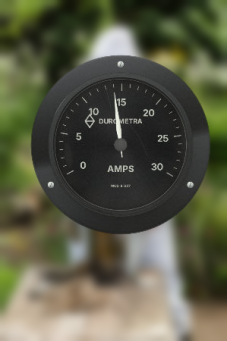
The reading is 14
